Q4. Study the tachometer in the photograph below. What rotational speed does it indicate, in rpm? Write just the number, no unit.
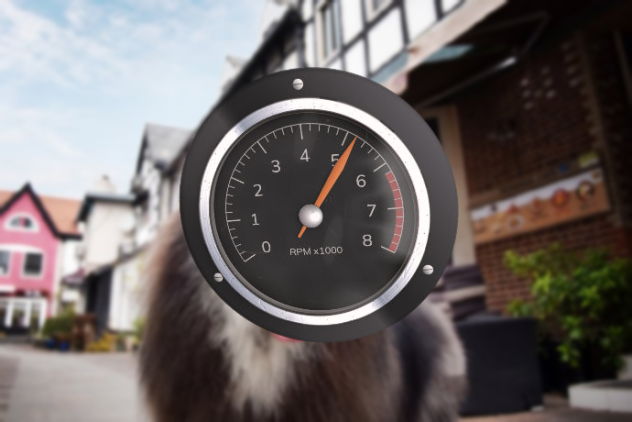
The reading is 5200
